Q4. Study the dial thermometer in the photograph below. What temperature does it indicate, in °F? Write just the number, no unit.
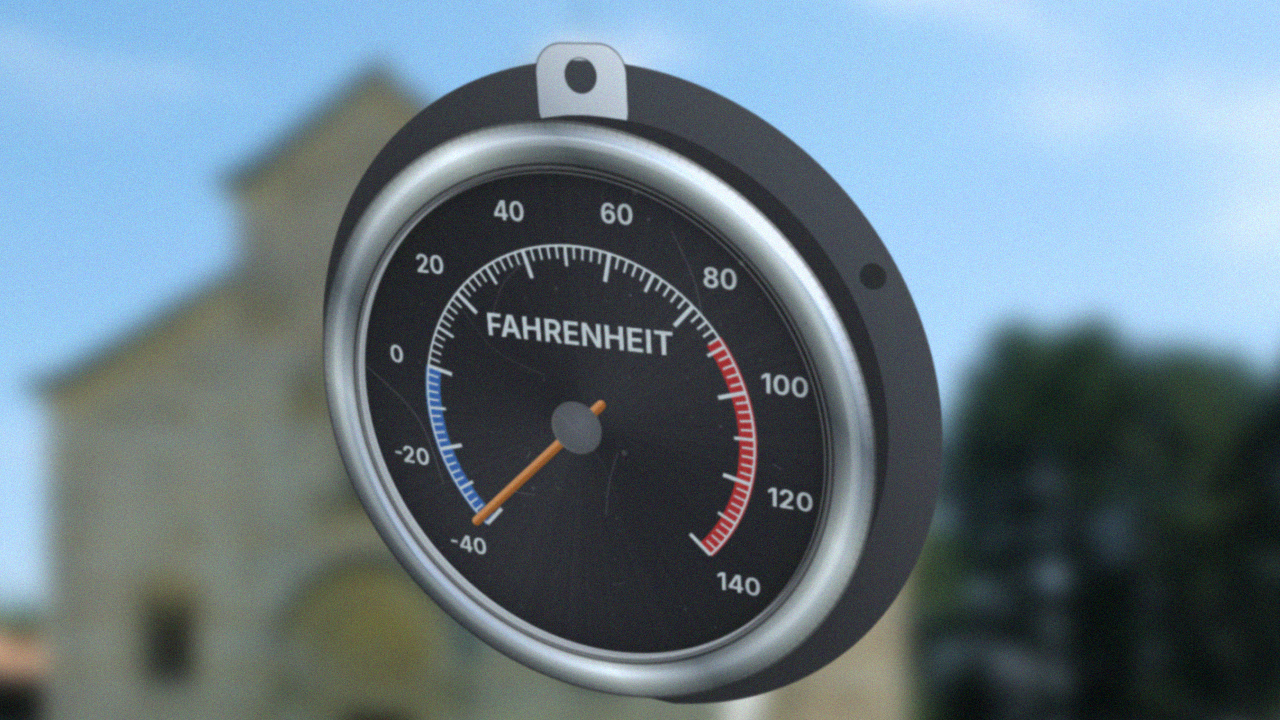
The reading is -38
